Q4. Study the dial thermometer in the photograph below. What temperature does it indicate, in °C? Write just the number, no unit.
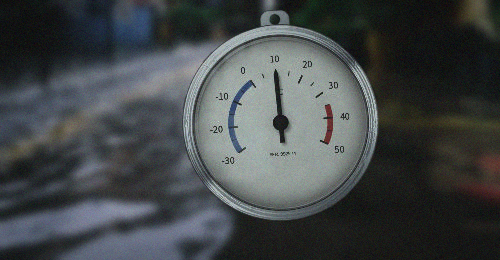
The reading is 10
